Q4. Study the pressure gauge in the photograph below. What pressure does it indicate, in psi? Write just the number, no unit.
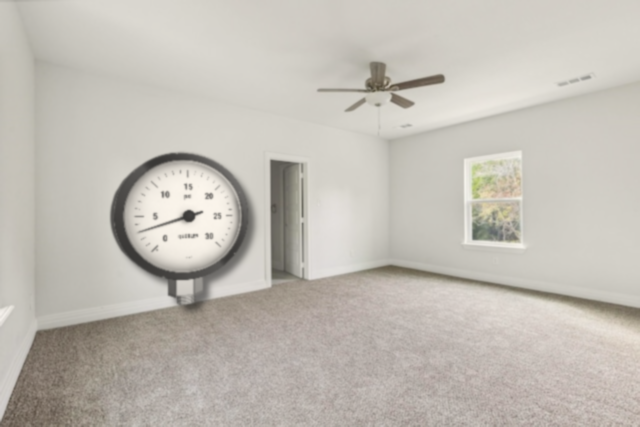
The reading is 3
